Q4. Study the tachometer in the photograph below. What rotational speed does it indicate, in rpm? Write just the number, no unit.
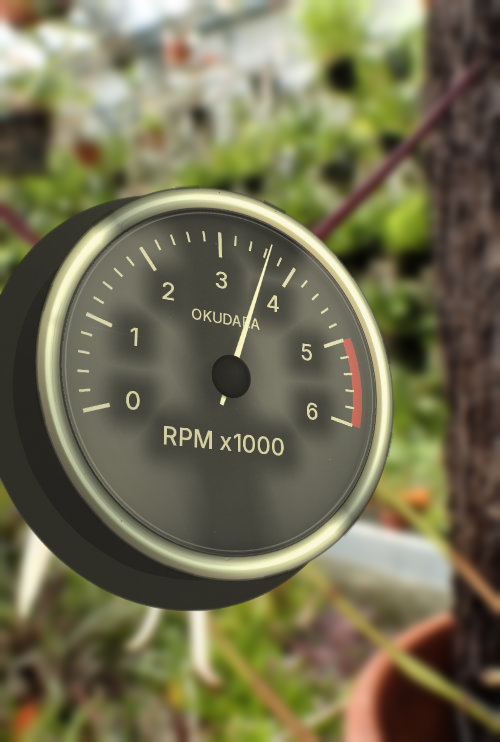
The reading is 3600
